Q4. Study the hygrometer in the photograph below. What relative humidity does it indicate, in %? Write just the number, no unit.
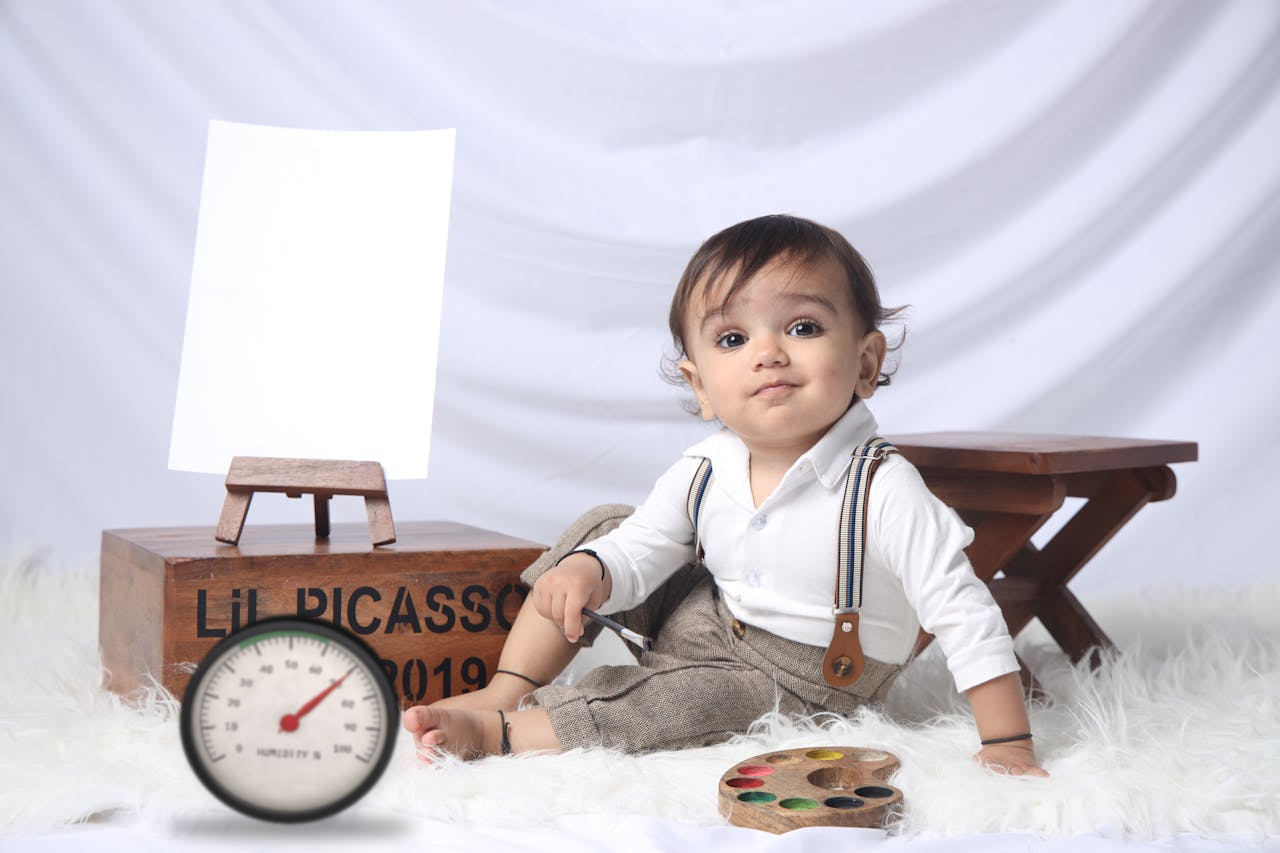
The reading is 70
